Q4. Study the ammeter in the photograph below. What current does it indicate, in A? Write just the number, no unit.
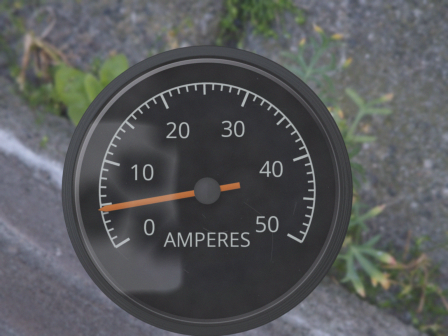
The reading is 4.5
